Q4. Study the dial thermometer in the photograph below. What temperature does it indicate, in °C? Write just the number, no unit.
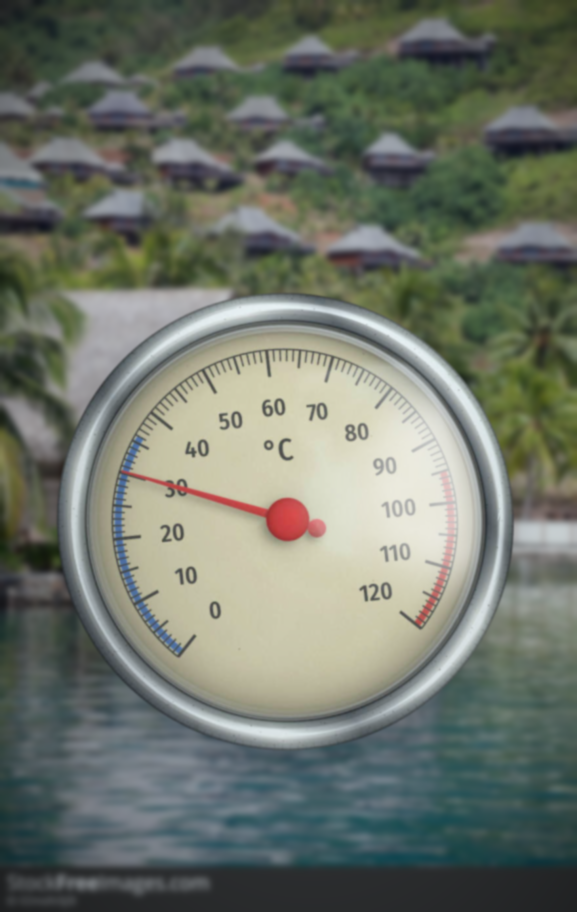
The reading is 30
